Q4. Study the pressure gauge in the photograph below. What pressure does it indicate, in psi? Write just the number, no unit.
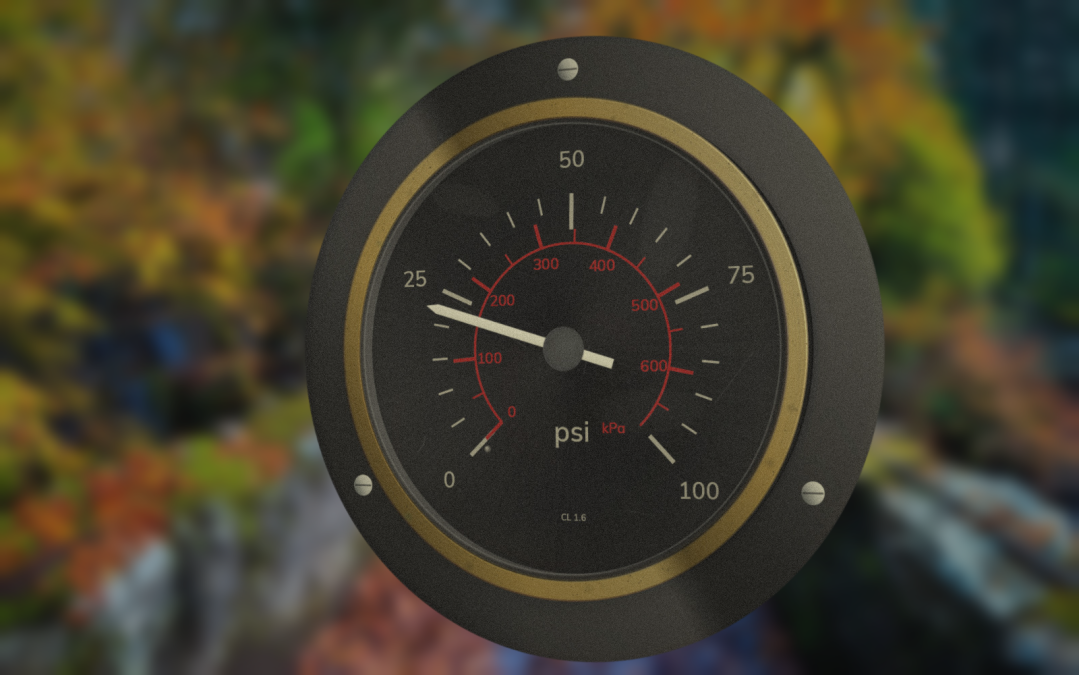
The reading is 22.5
